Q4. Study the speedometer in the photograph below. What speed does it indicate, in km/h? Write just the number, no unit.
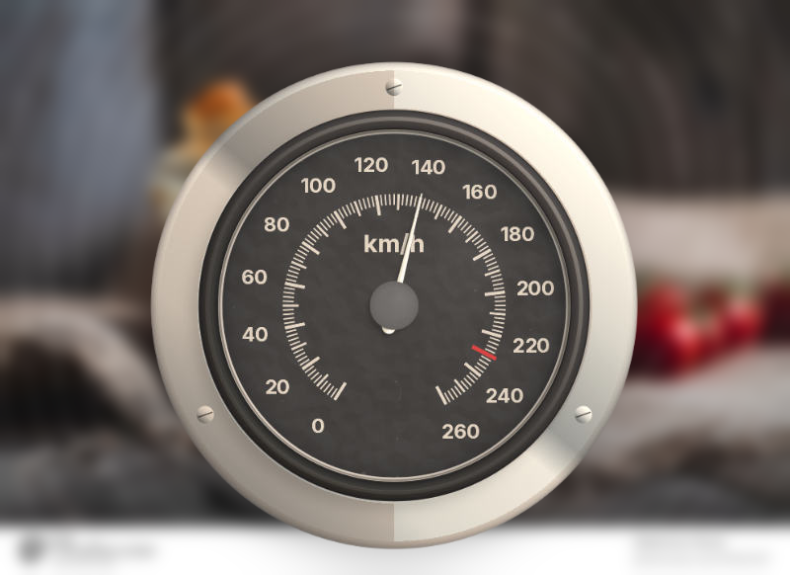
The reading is 140
